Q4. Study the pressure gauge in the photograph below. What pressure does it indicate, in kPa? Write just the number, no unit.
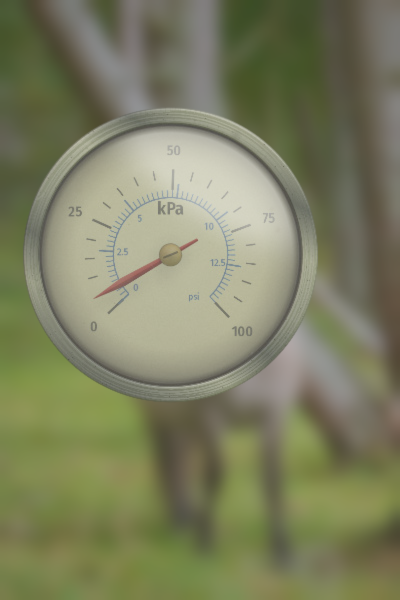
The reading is 5
